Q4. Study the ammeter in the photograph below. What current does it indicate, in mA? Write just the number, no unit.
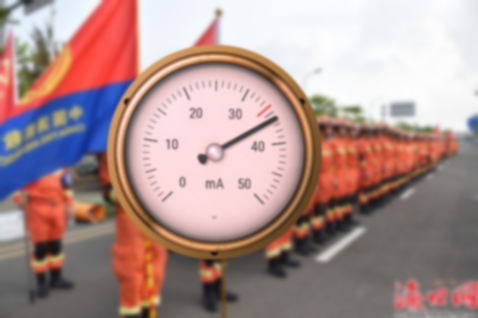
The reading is 36
